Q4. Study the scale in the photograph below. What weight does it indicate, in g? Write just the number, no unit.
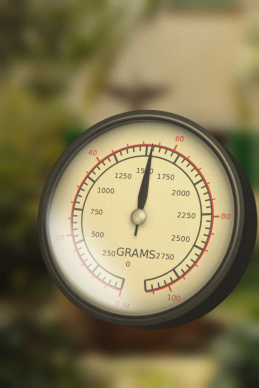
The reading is 1550
